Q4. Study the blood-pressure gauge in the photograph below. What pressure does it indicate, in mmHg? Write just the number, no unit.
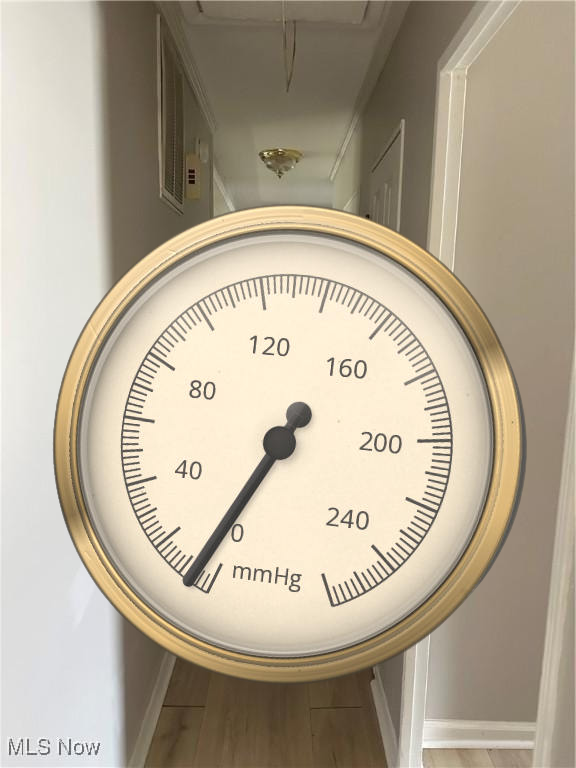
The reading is 6
